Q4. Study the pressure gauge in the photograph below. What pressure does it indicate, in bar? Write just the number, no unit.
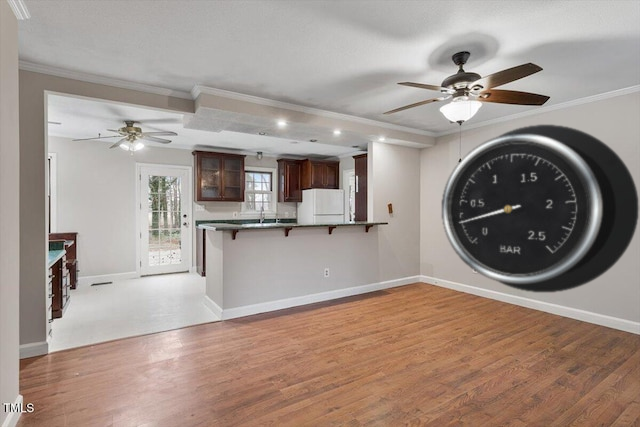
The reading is 0.25
